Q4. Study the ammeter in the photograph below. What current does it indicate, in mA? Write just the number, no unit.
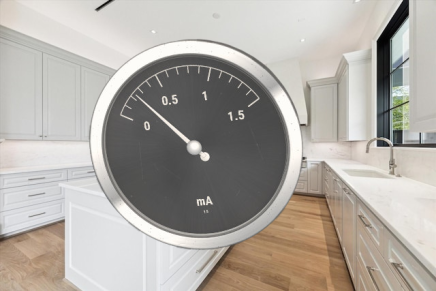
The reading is 0.25
